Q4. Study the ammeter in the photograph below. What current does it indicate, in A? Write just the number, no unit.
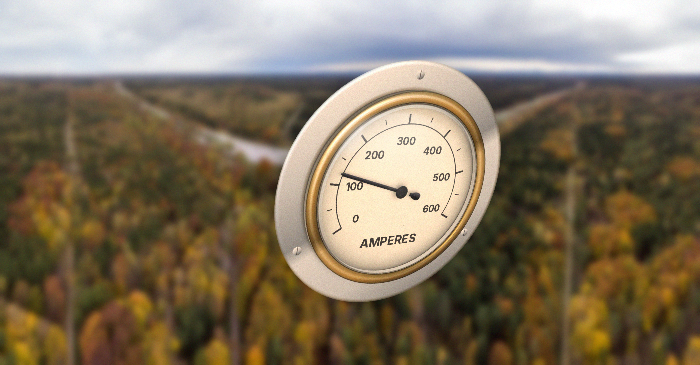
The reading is 125
